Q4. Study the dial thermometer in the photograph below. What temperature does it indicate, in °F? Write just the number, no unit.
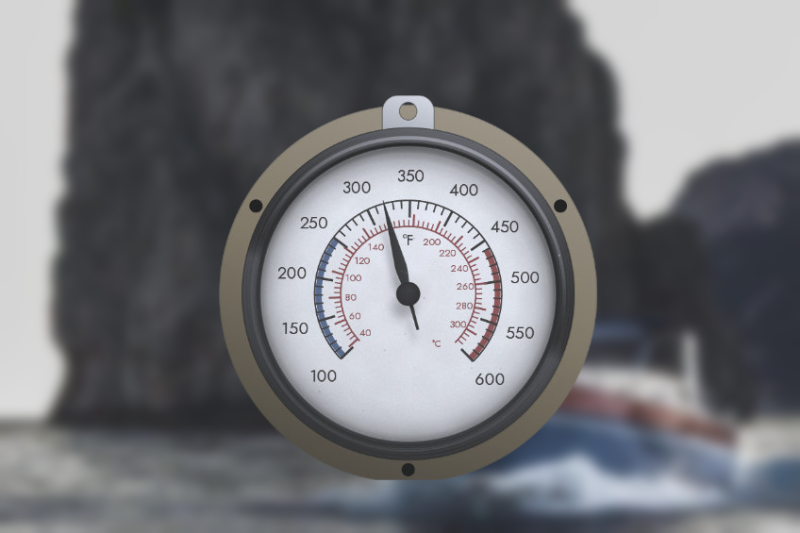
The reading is 320
